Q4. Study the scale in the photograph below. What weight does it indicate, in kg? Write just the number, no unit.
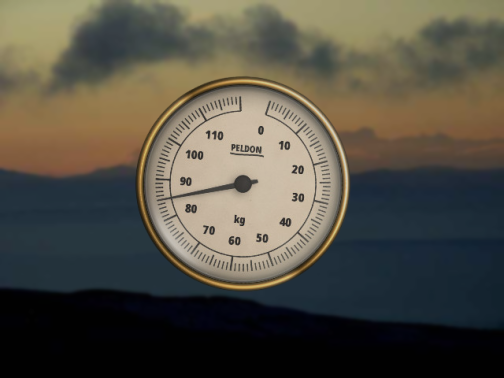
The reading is 85
